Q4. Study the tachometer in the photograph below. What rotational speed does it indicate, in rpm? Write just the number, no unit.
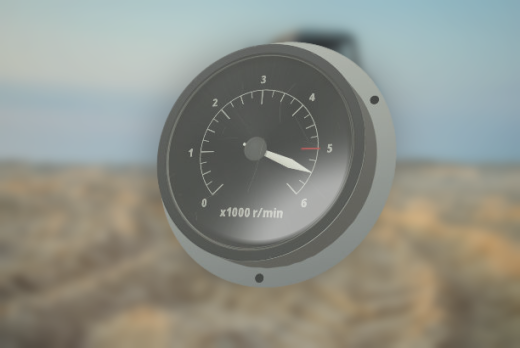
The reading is 5500
